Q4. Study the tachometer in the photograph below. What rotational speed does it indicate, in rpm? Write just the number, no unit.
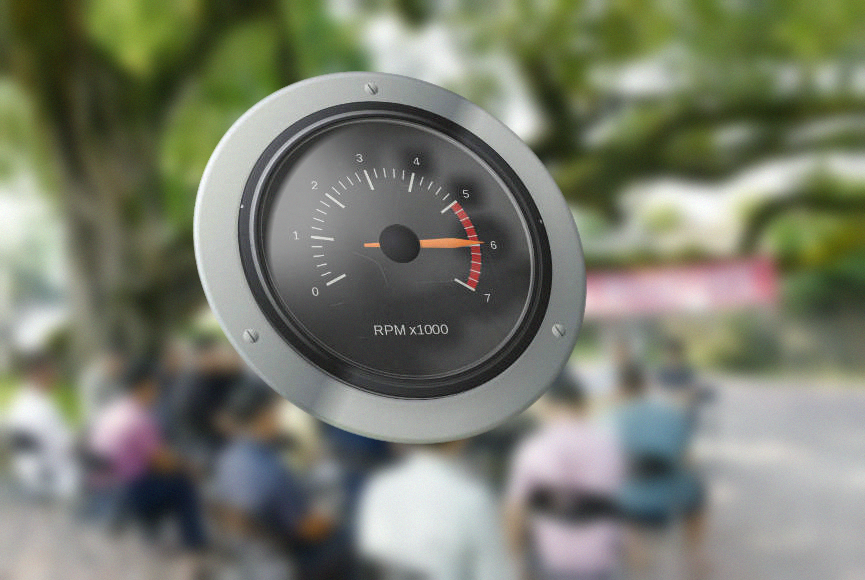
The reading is 6000
